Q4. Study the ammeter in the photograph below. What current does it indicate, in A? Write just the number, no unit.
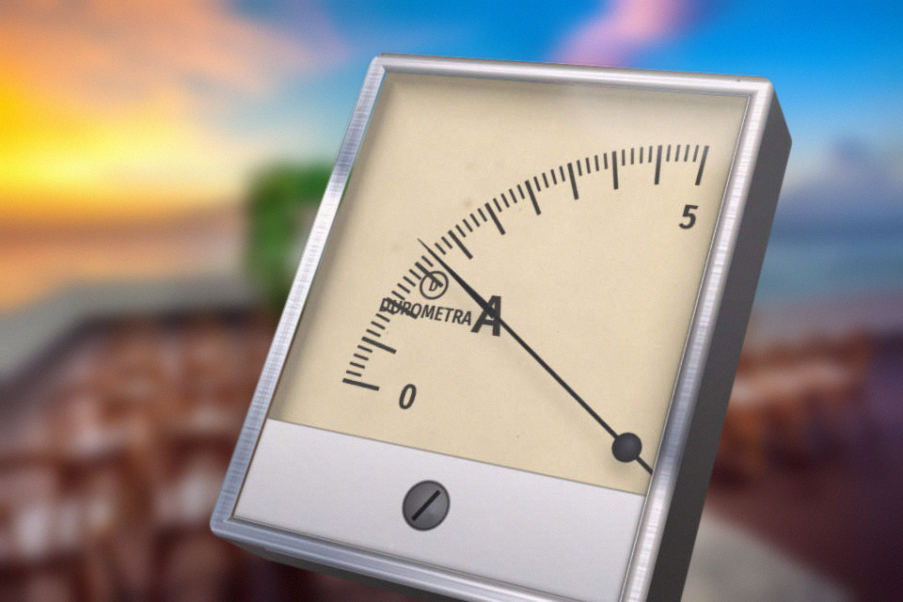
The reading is 1.7
